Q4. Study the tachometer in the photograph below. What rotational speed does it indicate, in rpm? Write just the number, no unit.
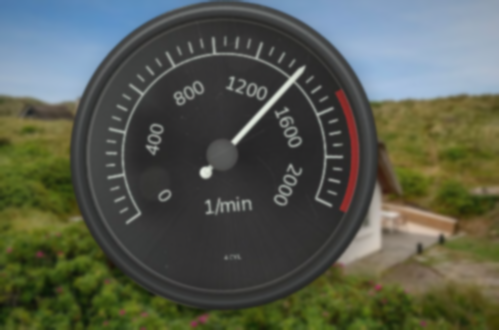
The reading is 1400
